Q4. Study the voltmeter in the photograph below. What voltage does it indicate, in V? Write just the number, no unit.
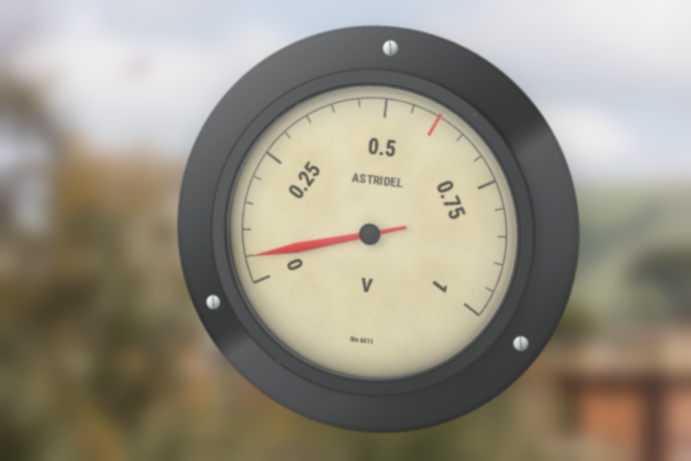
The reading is 0.05
